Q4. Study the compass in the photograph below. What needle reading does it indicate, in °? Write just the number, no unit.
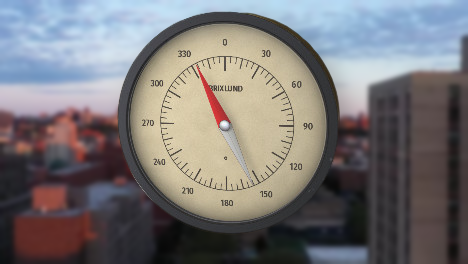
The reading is 335
